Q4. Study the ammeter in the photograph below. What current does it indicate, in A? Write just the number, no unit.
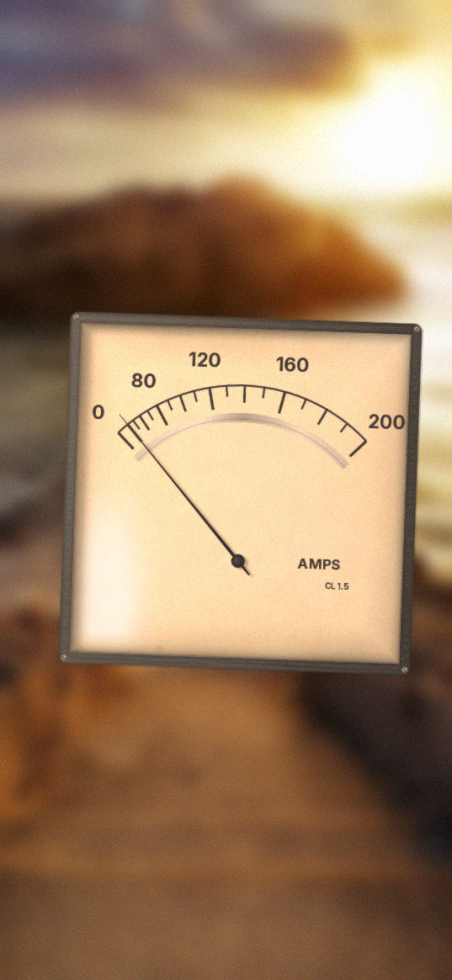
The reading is 40
